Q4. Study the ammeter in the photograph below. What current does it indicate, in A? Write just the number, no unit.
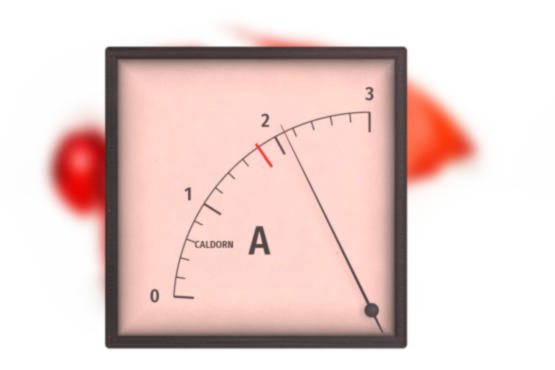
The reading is 2.1
